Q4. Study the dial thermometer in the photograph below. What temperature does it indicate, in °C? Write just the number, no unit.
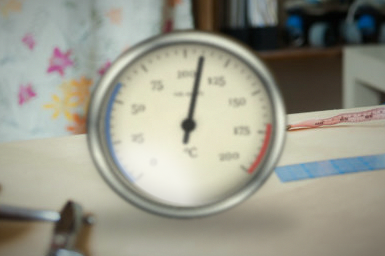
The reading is 110
